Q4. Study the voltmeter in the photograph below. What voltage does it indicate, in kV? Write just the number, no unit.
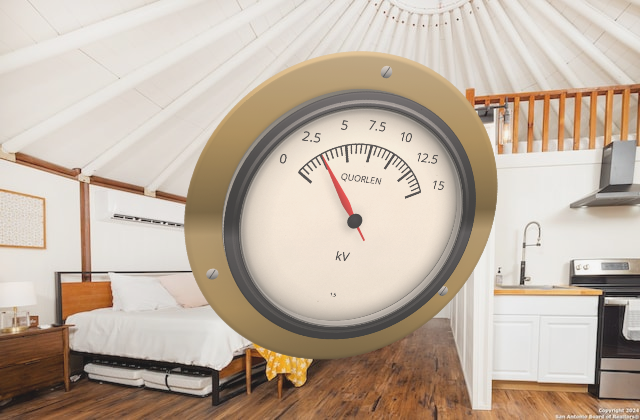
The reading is 2.5
